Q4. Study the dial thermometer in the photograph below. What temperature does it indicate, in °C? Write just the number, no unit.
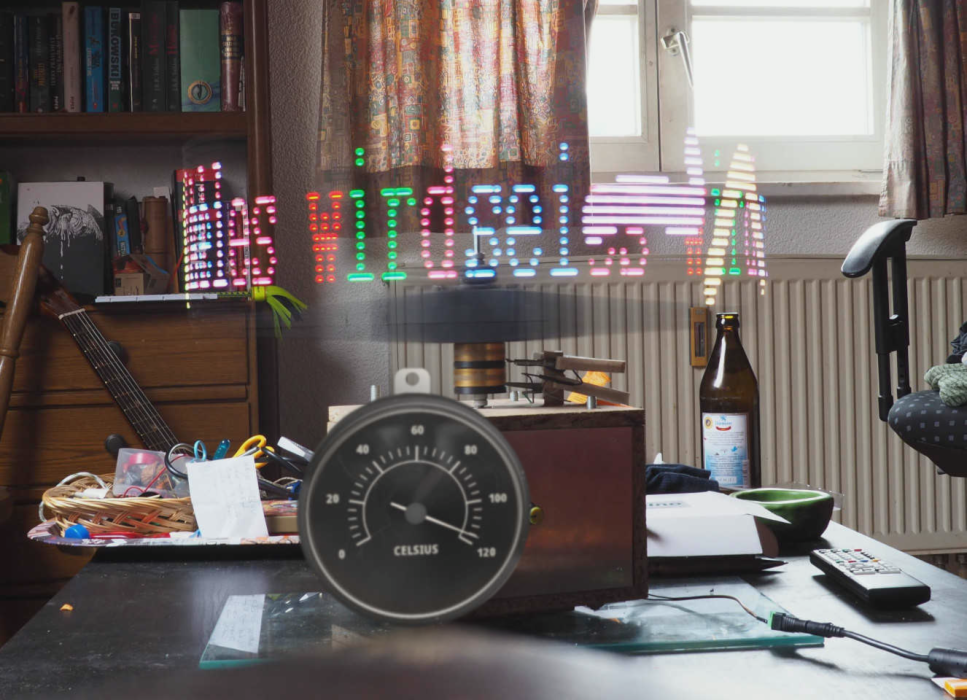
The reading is 116
